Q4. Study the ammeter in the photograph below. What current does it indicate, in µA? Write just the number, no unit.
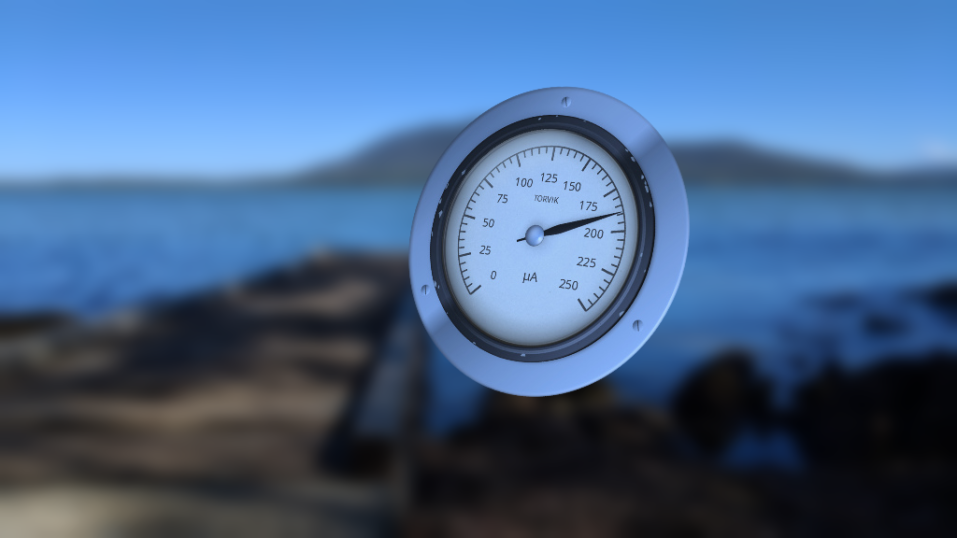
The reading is 190
